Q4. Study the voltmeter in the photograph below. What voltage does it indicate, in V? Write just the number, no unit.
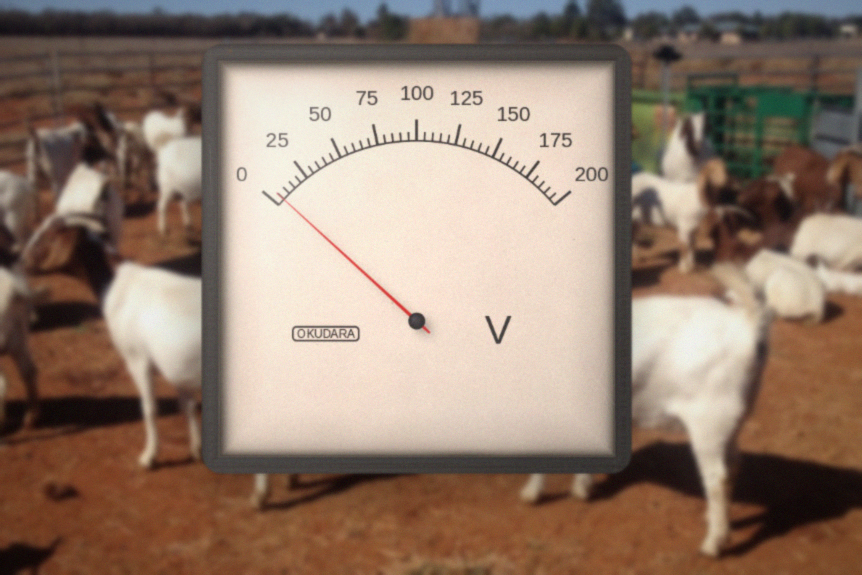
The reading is 5
